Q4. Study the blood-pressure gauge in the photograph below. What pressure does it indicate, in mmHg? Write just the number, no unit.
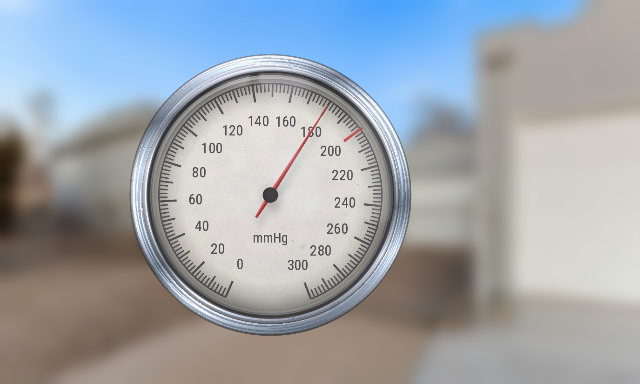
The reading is 180
